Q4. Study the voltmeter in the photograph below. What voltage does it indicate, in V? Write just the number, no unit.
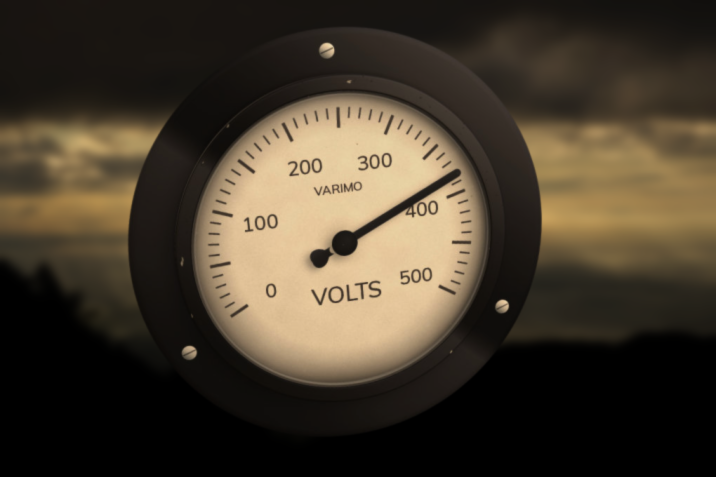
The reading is 380
